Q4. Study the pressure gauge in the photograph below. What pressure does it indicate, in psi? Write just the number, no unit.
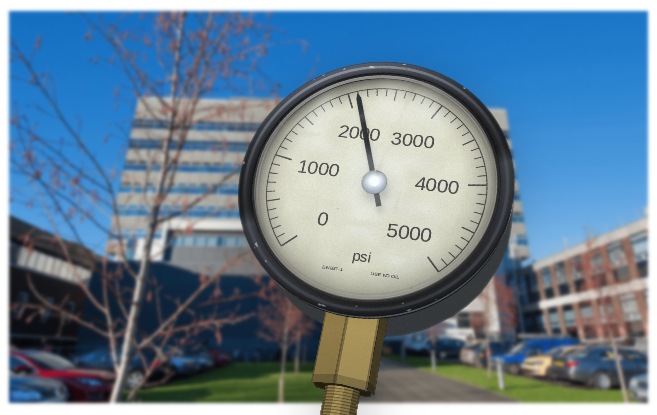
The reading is 2100
